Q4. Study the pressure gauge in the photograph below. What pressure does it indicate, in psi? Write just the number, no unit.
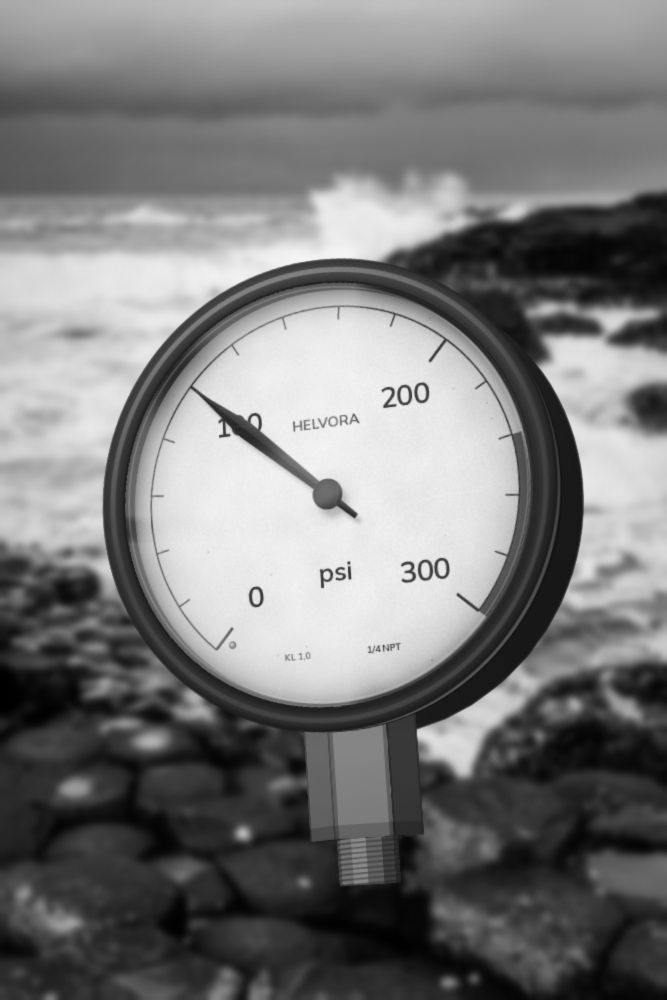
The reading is 100
